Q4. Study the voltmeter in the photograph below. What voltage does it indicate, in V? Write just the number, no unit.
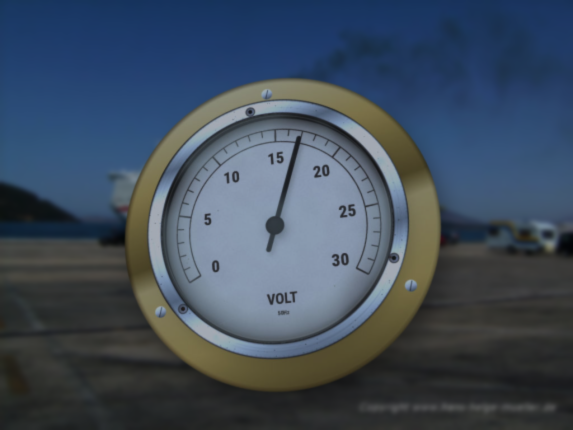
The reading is 17
